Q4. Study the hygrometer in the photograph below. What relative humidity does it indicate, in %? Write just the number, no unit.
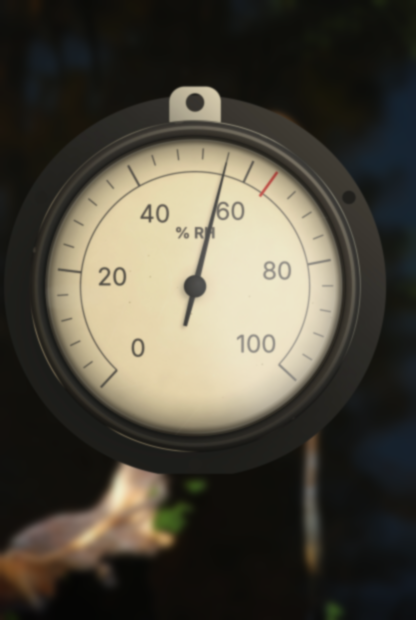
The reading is 56
